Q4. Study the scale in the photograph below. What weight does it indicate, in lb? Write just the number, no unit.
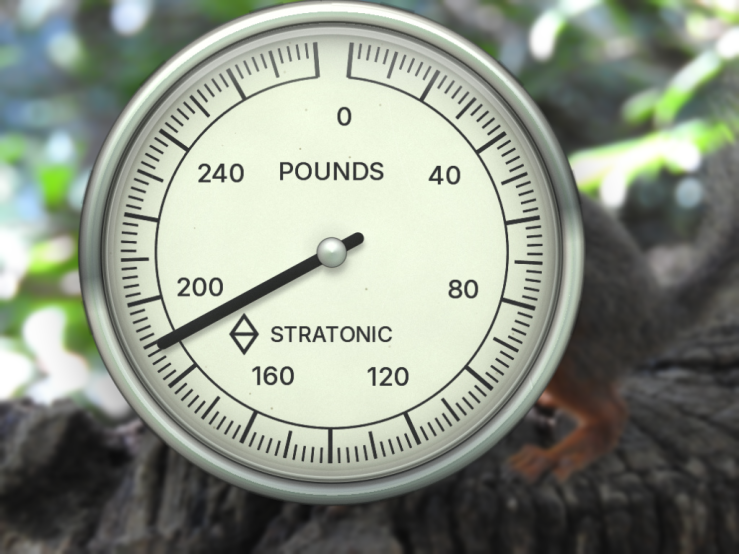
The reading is 189
